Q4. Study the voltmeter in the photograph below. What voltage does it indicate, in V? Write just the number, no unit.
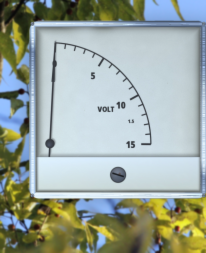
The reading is 0
